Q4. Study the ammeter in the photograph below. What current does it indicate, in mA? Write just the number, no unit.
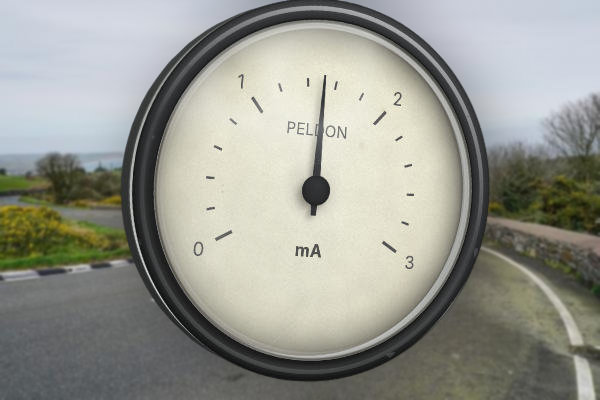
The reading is 1.5
